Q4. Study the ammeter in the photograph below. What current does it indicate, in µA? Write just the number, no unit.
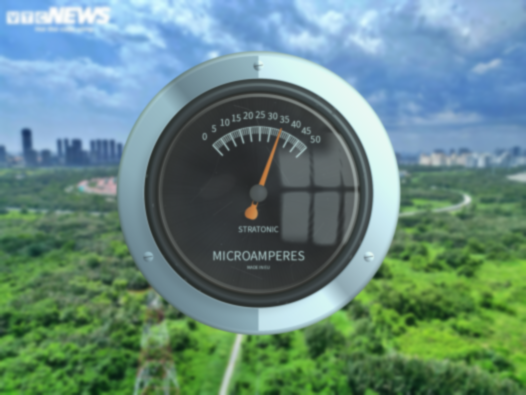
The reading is 35
